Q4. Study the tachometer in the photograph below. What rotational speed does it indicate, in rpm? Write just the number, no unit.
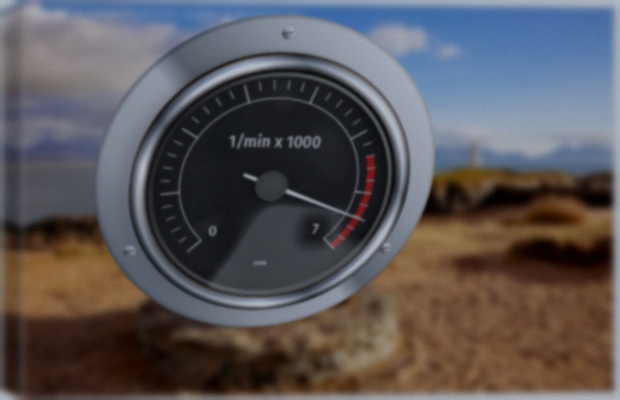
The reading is 6400
